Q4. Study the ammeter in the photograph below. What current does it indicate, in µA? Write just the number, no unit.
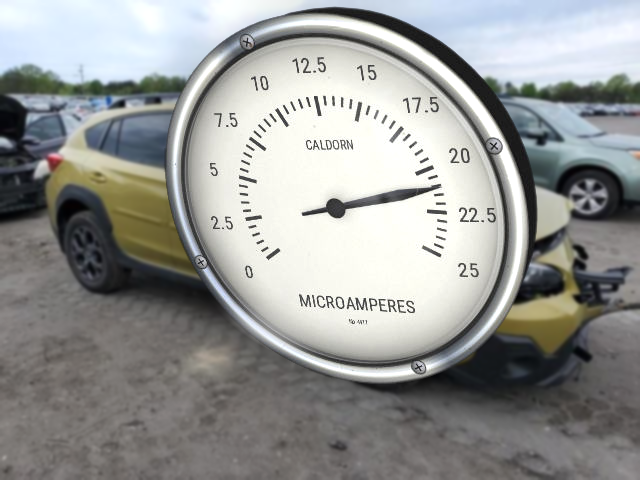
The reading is 21
